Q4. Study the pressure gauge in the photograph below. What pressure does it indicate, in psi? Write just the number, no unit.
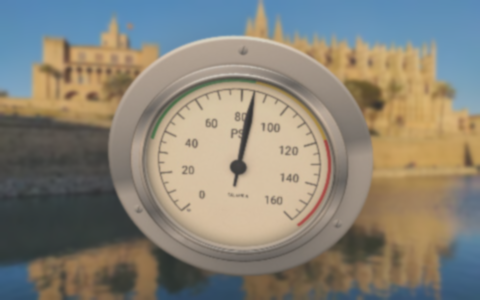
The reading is 85
